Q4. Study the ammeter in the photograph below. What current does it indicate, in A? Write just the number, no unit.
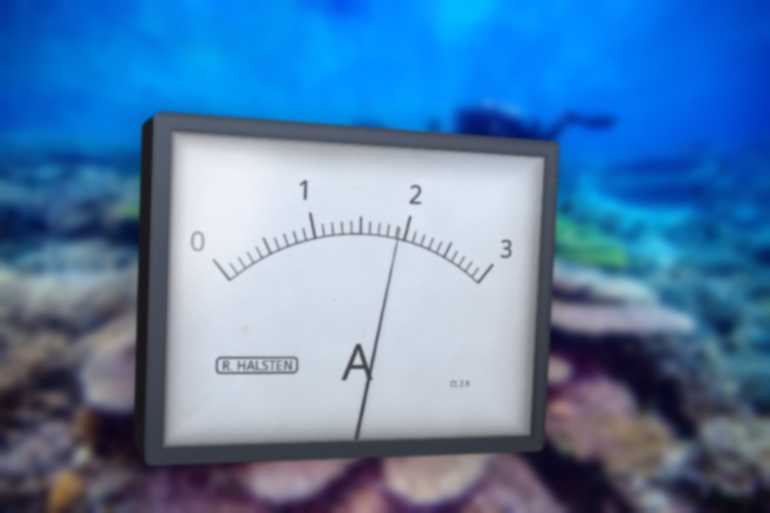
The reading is 1.9
